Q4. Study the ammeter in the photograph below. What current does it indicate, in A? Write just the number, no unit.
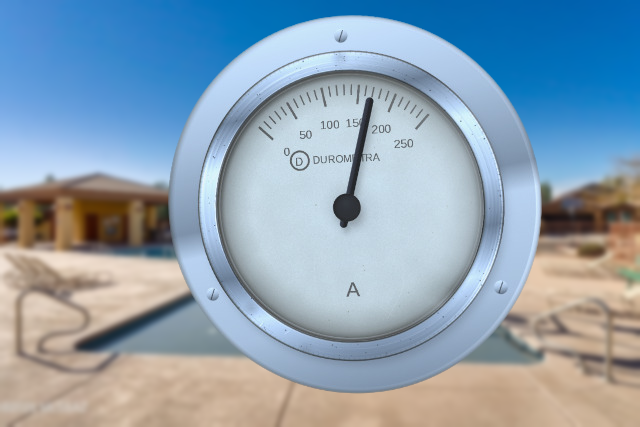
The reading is 170
